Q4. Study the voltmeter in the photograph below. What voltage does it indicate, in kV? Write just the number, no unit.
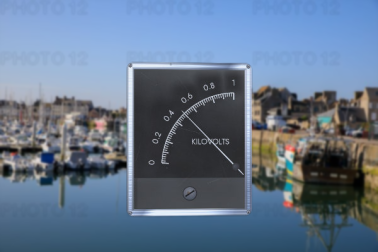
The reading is 0.5
